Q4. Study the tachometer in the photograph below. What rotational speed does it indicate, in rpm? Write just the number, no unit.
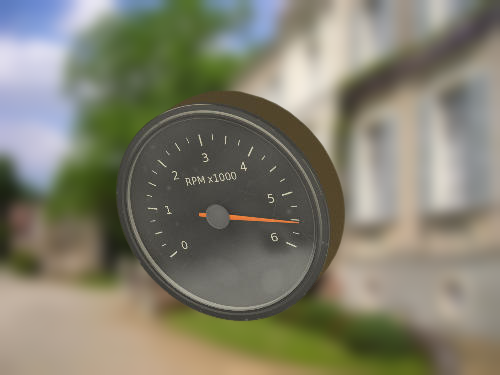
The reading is 5500
